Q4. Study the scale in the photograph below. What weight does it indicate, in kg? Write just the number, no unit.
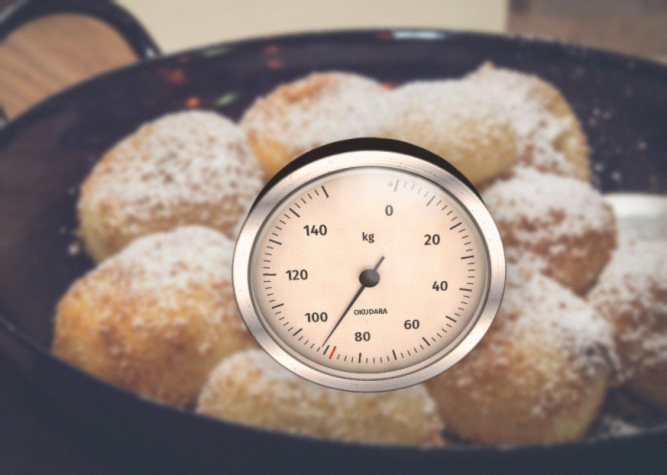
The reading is 92
